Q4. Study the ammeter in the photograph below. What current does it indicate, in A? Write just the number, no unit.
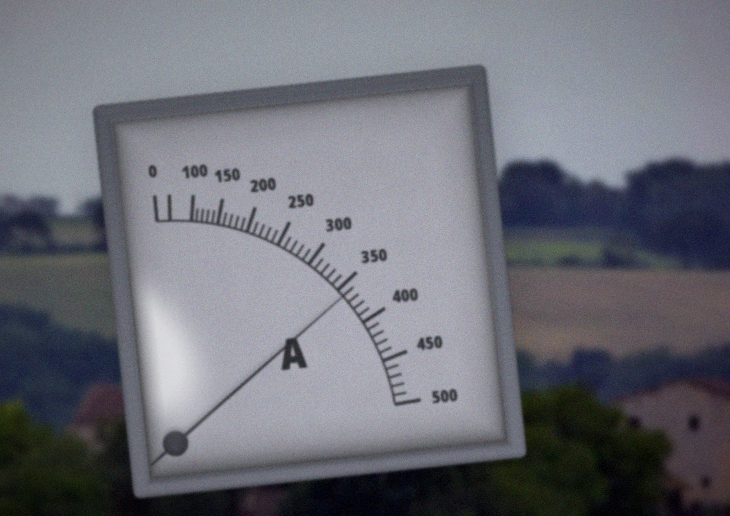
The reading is 360
